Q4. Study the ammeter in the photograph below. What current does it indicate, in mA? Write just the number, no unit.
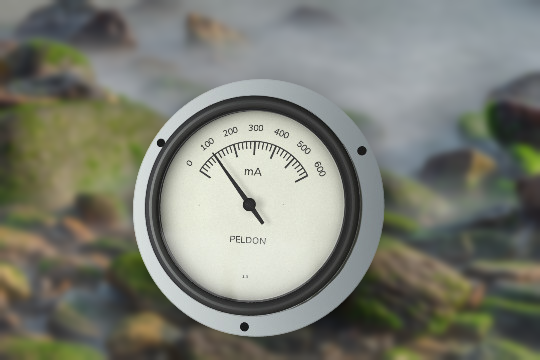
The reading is 100
